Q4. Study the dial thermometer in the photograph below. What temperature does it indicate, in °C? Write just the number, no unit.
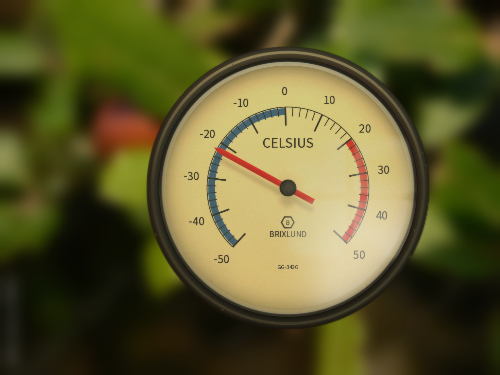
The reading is -22
